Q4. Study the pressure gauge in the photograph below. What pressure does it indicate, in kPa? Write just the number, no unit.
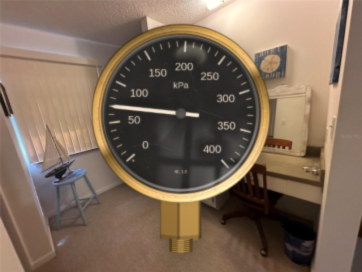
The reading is 70
